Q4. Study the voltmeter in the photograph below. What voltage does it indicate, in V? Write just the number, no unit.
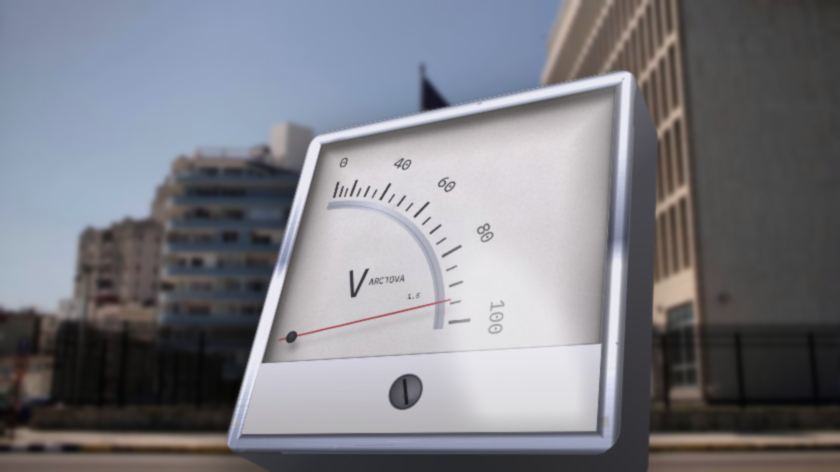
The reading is 95
